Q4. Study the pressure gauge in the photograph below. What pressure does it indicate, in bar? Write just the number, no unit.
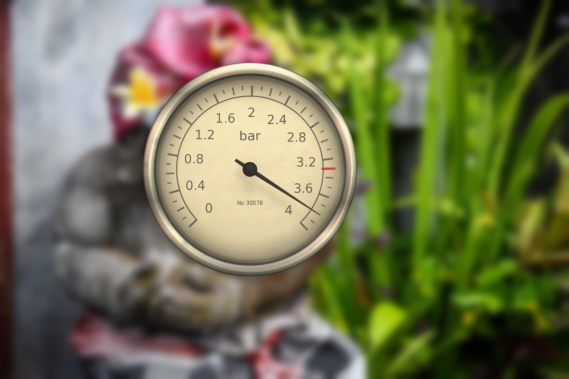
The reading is 3.8
